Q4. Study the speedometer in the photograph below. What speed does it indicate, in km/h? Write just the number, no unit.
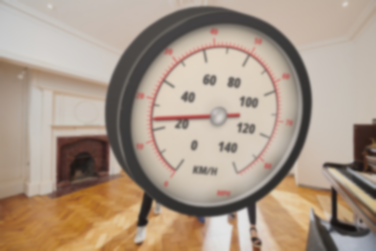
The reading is 25
